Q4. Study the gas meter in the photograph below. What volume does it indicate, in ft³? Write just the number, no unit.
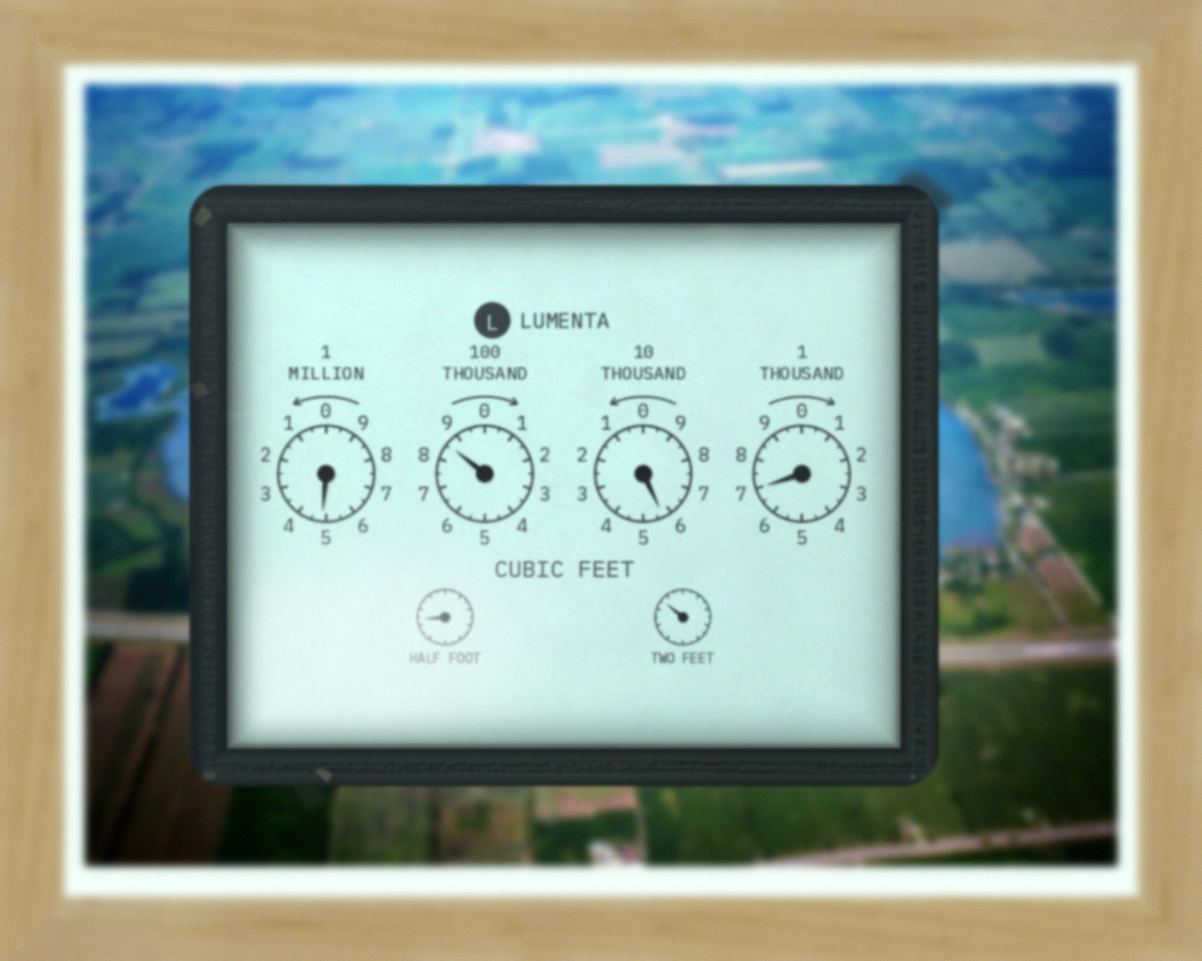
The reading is 485700
